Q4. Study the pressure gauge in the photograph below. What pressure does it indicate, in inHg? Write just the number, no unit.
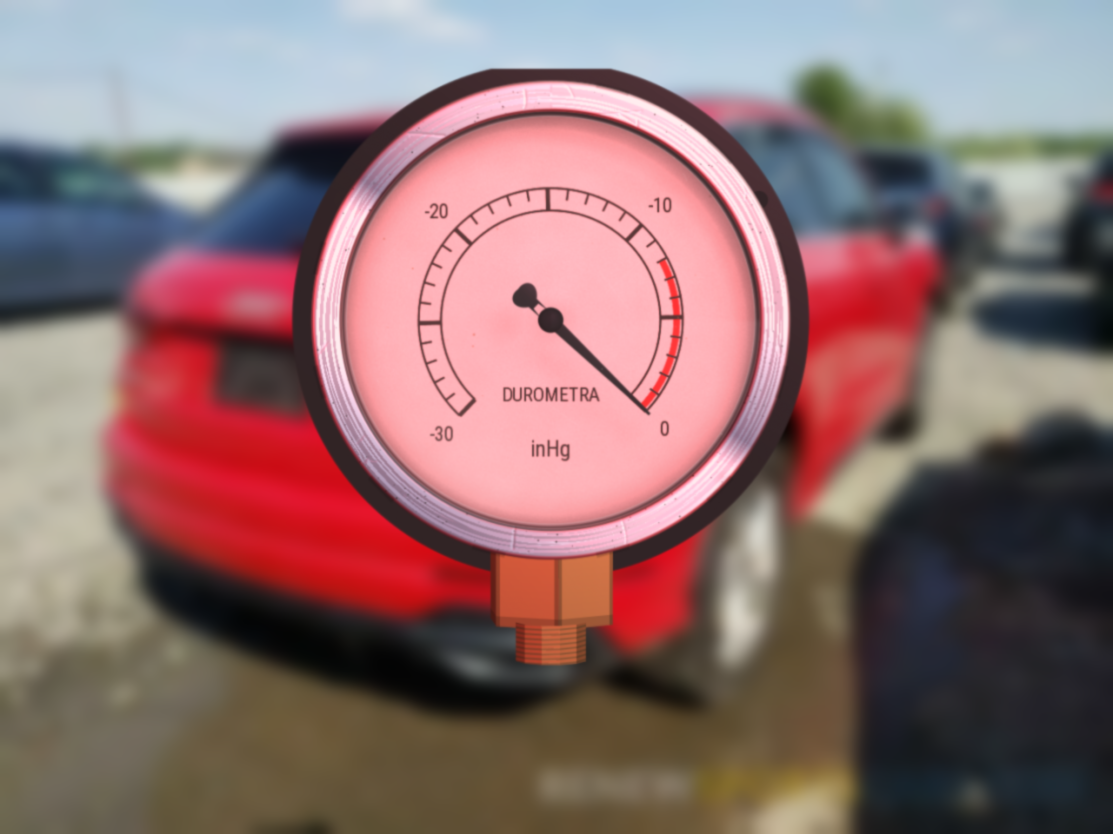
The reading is 0
